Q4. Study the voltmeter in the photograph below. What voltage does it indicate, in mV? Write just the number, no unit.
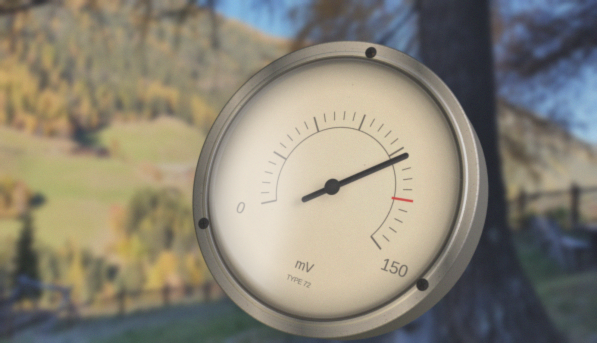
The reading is 105
